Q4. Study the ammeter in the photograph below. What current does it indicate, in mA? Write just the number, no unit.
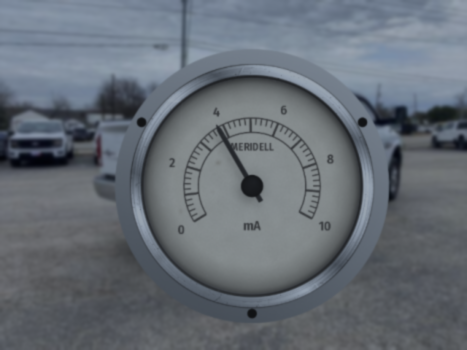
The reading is 3.8
